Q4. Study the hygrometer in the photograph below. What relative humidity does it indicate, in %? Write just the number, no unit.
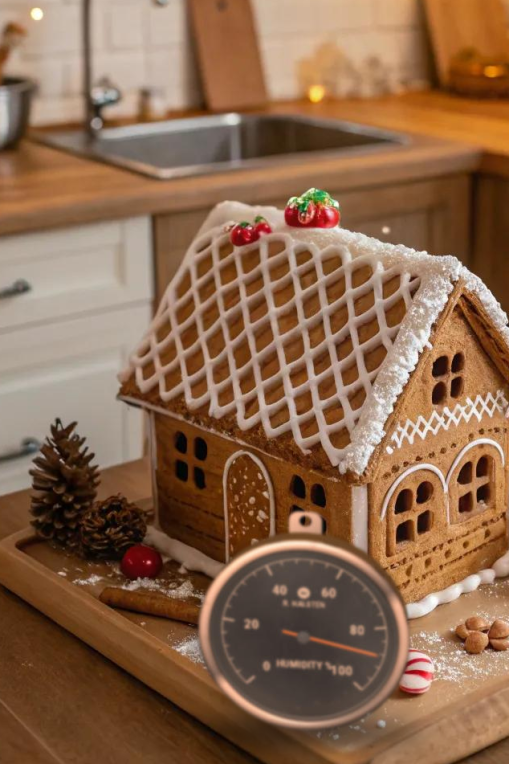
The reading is 88
